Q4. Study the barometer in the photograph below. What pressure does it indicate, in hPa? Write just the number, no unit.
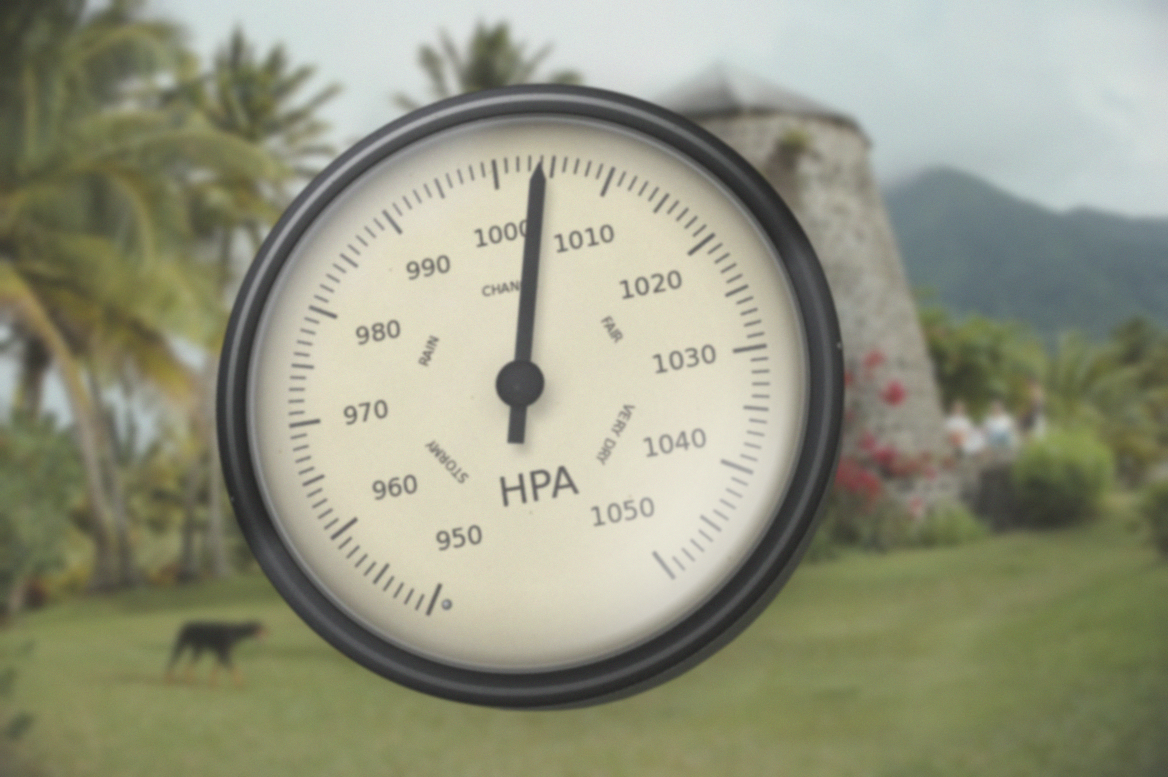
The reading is 1004
